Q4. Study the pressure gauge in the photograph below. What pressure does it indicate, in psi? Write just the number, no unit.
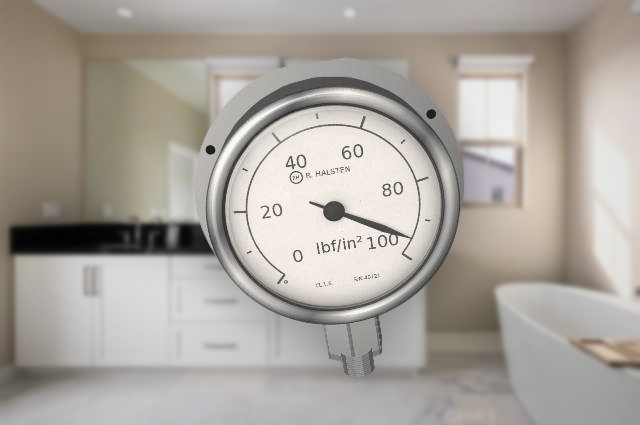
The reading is 95
